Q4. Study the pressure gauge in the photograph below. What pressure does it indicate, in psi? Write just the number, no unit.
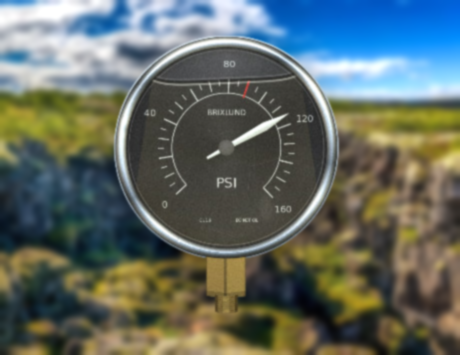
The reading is 115
